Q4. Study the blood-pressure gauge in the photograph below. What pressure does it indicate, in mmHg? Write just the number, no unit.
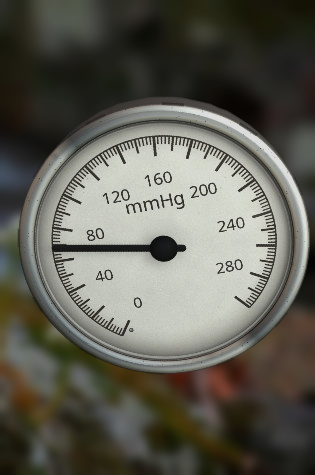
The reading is 70
